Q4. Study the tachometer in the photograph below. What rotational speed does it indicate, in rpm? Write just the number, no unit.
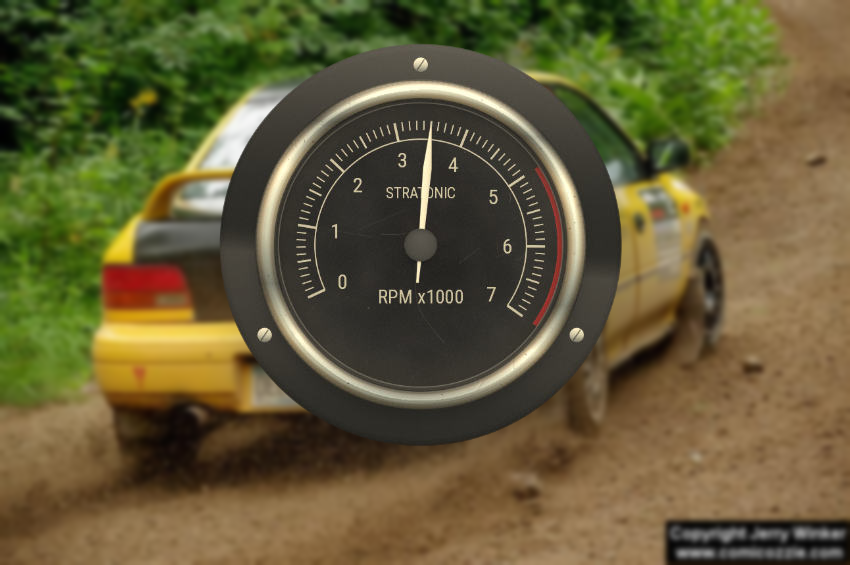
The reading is 3500
